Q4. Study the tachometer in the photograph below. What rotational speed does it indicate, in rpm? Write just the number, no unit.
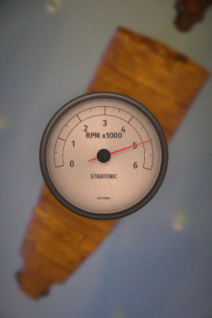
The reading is 5000
